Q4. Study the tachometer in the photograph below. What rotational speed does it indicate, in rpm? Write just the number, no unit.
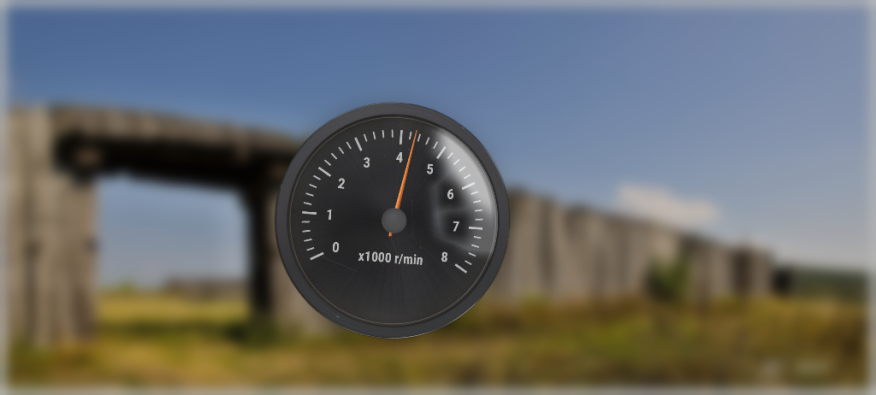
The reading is 4300
